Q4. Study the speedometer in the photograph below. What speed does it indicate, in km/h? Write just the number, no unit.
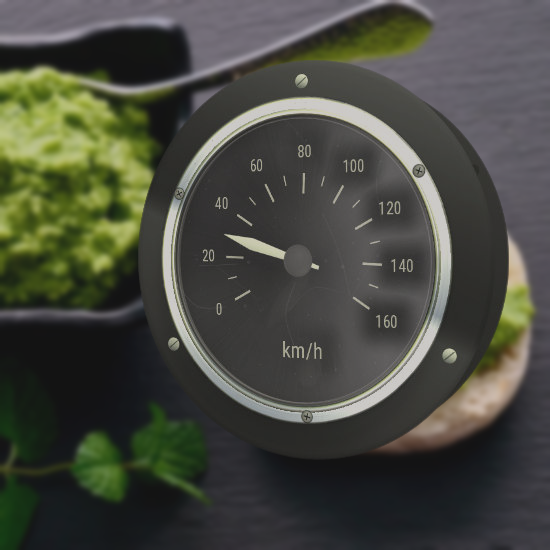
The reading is 30
